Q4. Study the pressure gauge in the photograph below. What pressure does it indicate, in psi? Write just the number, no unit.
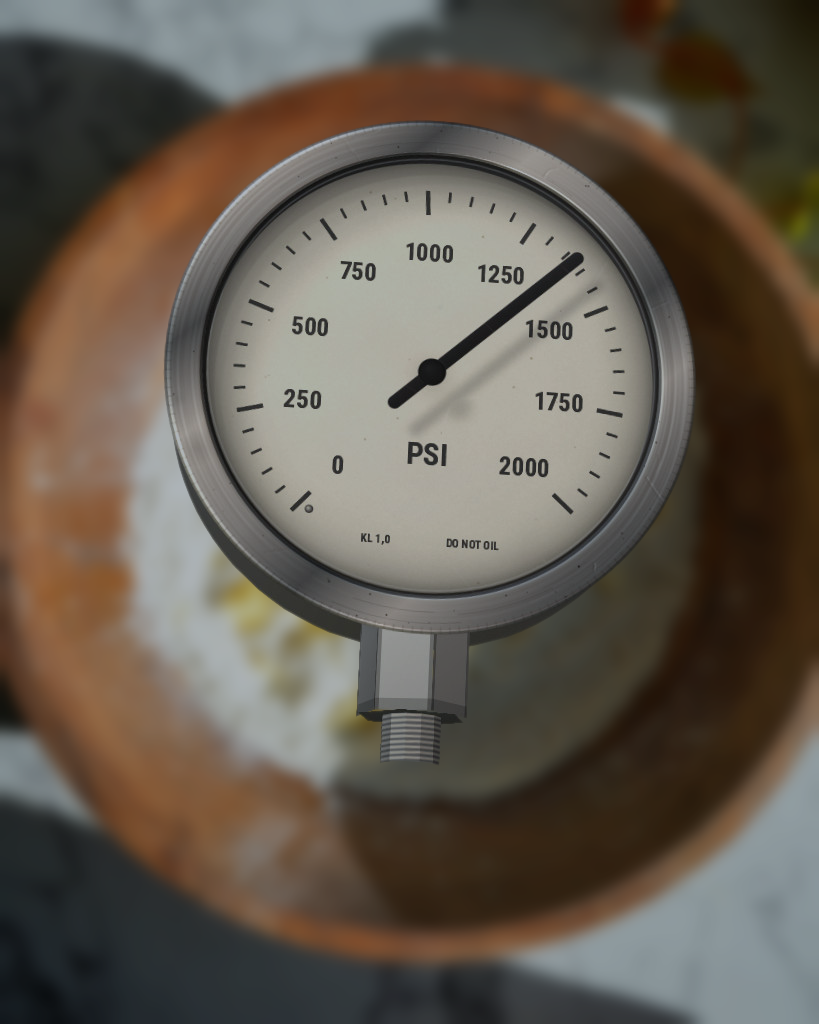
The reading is 1375
